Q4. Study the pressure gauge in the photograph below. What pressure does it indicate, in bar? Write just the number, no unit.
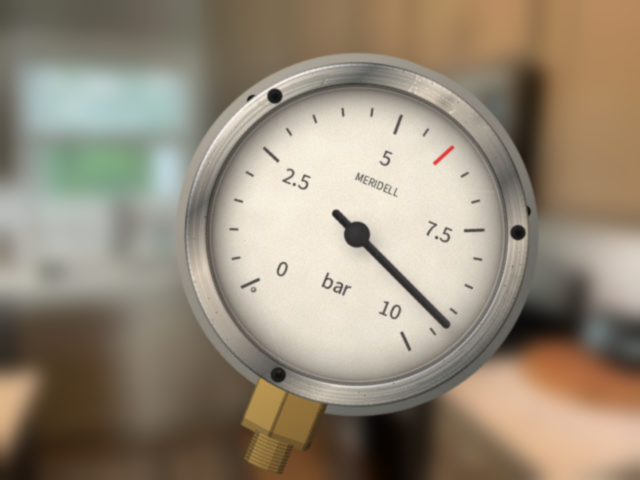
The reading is 9.25
